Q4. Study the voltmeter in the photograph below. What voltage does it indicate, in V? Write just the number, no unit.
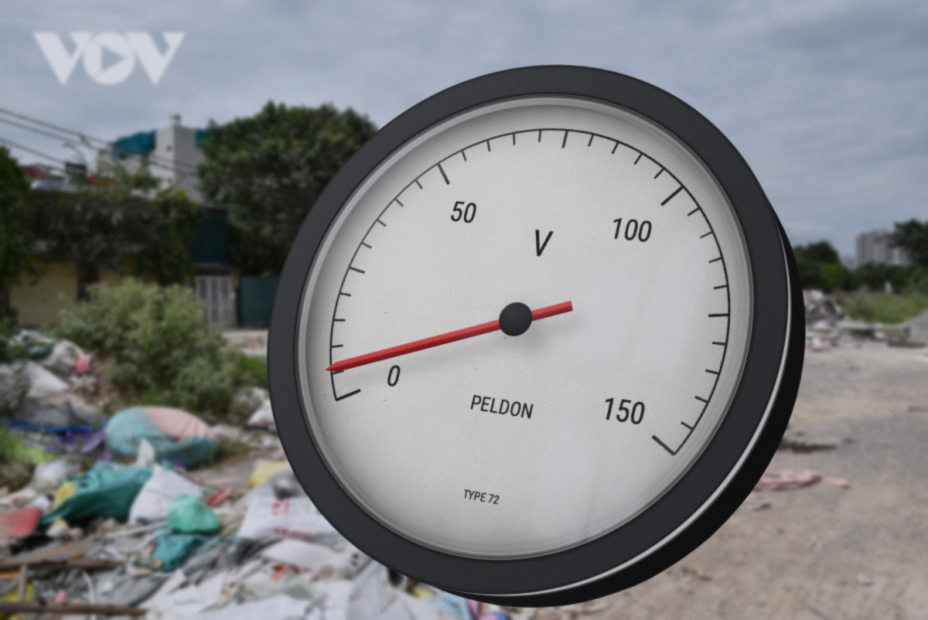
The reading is 5
